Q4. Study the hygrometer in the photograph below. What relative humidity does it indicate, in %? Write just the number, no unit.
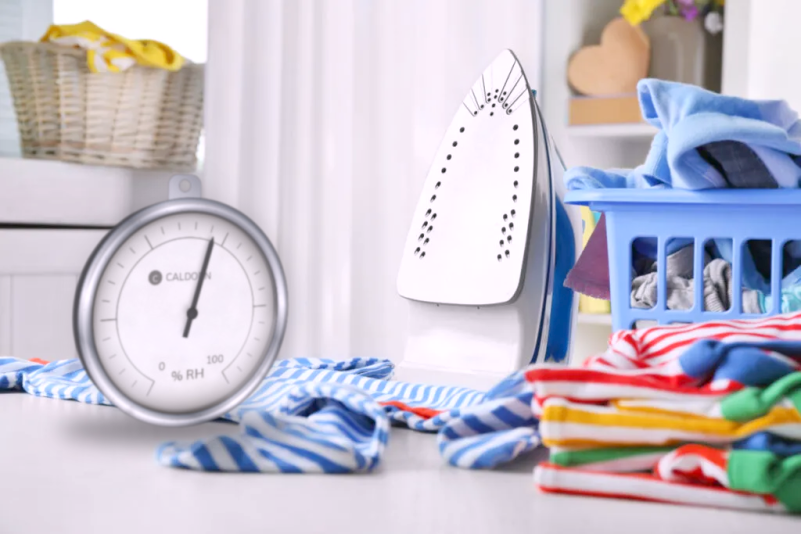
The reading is 56
